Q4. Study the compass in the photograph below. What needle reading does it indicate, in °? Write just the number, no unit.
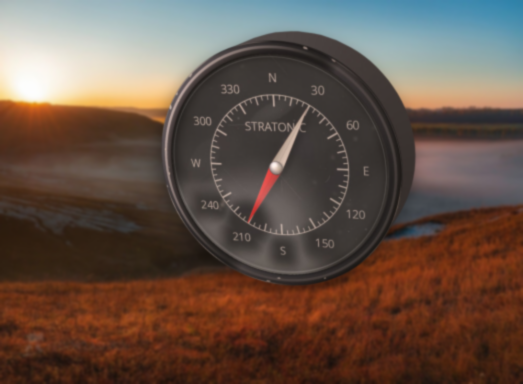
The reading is 210
